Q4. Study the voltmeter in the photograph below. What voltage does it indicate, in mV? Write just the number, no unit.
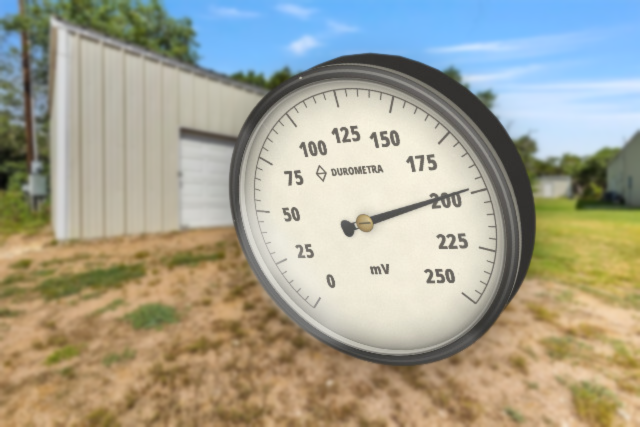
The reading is 197.5
